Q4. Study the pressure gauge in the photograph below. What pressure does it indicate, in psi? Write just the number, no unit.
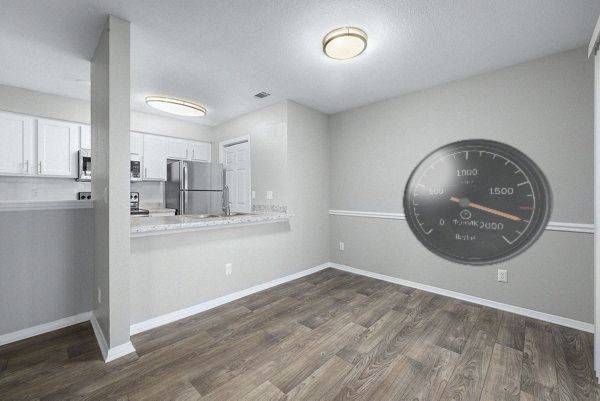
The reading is 1800
